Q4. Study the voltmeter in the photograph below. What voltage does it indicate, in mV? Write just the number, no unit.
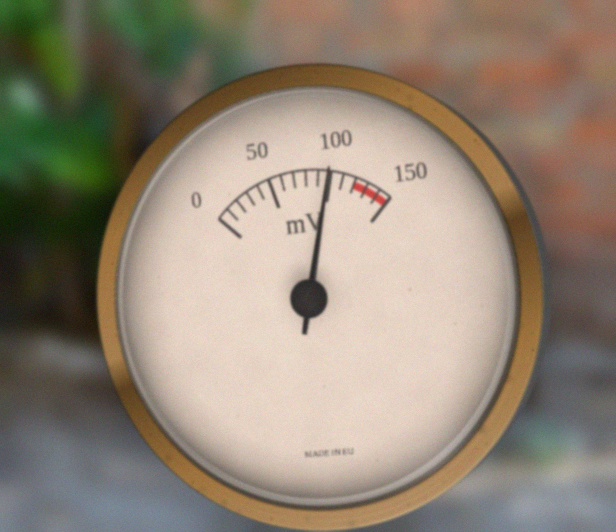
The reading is 100
